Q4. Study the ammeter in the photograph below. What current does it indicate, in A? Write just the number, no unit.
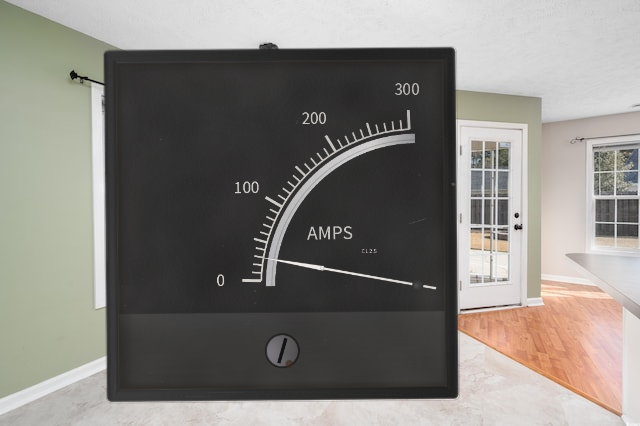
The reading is 30
